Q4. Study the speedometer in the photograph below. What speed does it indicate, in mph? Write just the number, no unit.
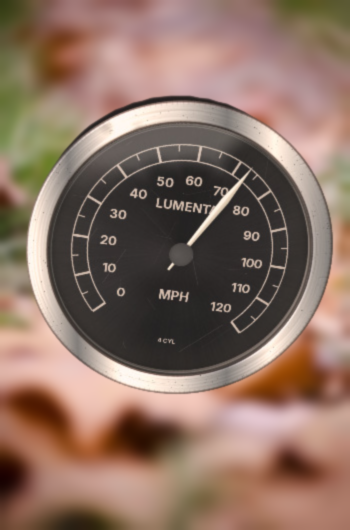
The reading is 72.5
